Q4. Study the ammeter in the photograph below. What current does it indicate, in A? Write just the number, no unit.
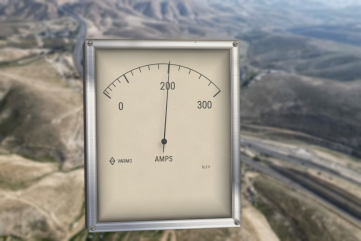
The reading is 200
